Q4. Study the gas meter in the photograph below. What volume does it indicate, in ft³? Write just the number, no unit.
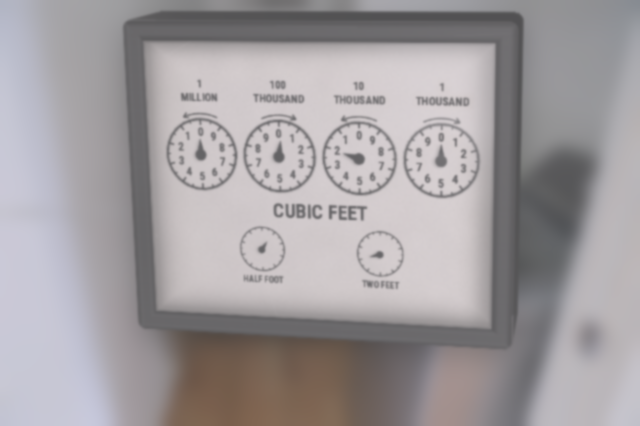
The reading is 2000
